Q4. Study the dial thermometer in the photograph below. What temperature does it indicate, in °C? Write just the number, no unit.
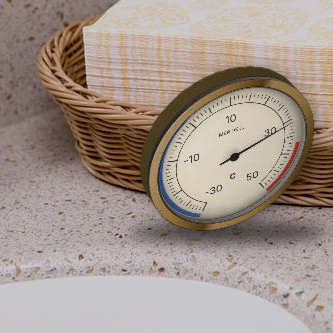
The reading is 30
